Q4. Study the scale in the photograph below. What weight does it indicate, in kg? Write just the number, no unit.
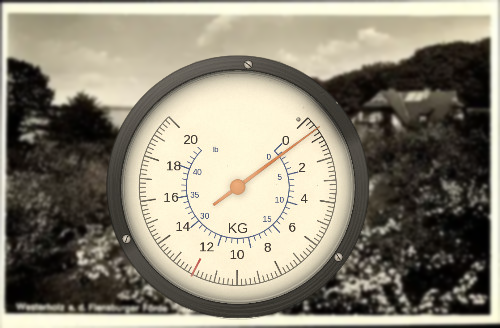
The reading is 0.6
